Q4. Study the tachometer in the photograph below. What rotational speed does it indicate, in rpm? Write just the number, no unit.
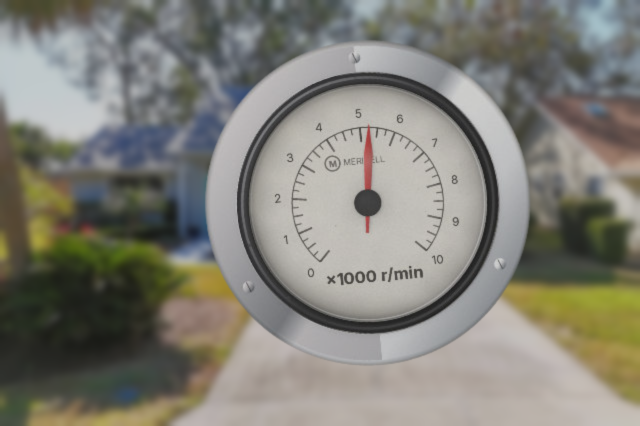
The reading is 5250
